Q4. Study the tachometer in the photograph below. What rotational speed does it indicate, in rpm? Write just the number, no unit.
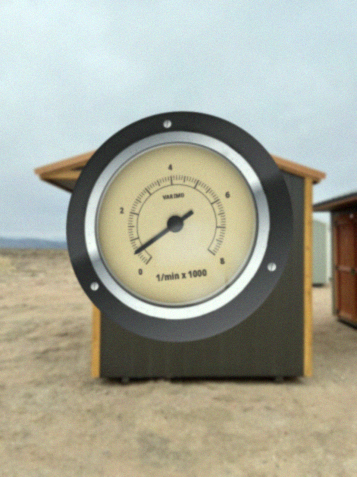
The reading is 500
